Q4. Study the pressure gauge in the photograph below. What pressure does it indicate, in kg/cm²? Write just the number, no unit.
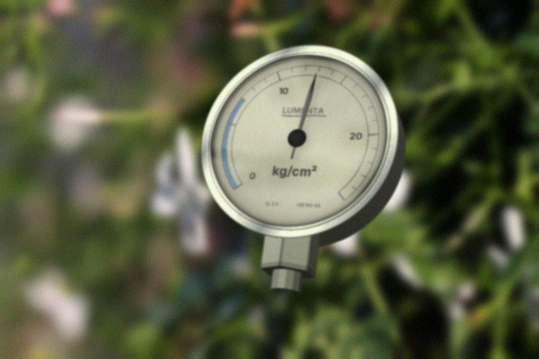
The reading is 13
